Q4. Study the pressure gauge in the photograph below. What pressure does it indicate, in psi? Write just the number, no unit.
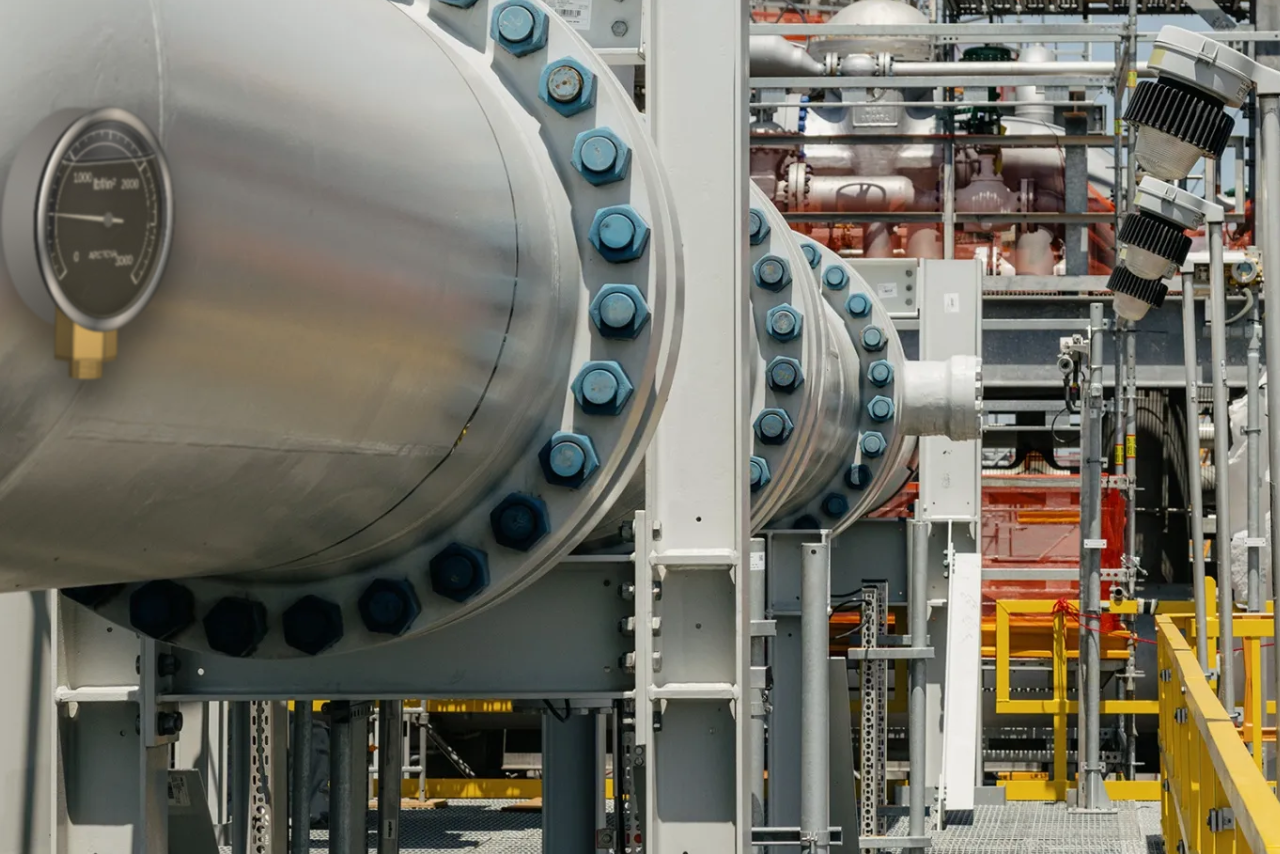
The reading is 500
